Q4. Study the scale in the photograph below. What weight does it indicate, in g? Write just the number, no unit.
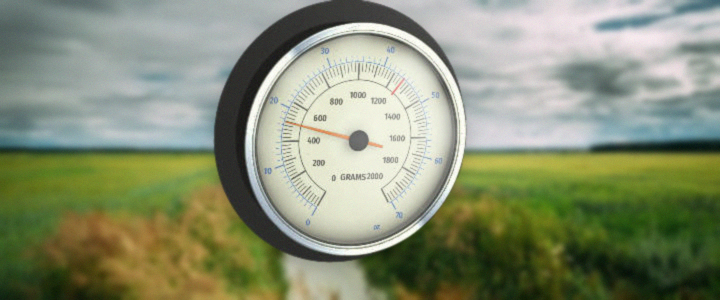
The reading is 500
